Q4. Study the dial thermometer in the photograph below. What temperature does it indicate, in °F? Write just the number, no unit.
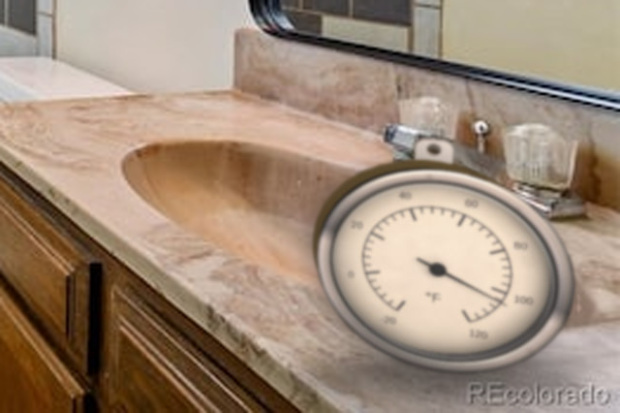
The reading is 104
